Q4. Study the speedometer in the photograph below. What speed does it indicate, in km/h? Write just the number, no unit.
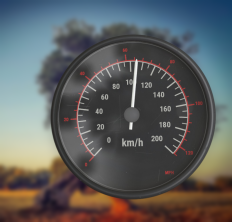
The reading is 105
